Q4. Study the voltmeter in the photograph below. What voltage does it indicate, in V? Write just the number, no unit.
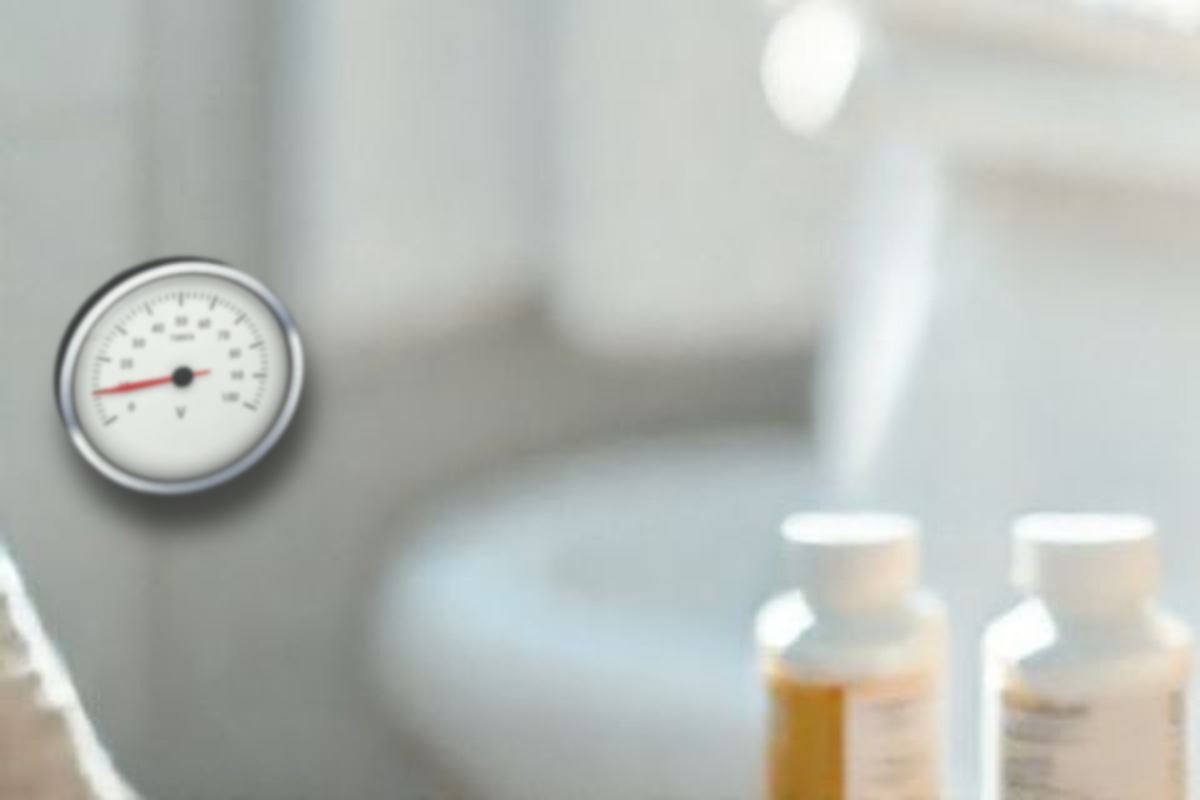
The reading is 10
